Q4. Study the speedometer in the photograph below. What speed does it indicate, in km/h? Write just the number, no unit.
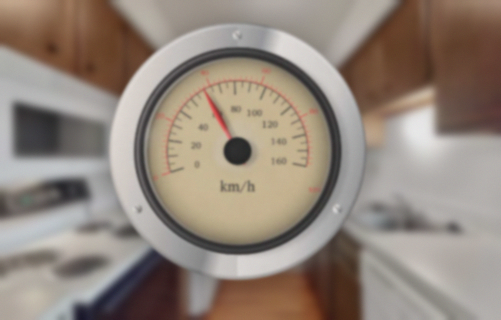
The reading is 60
